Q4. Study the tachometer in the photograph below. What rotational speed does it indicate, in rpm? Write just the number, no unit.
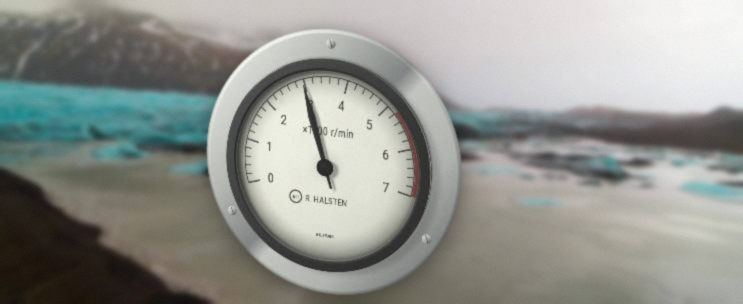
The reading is 3000
